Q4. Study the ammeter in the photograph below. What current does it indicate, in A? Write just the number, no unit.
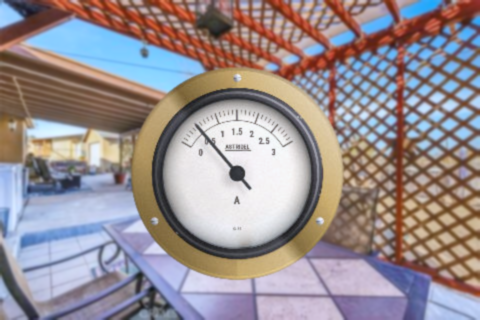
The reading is 0.5
